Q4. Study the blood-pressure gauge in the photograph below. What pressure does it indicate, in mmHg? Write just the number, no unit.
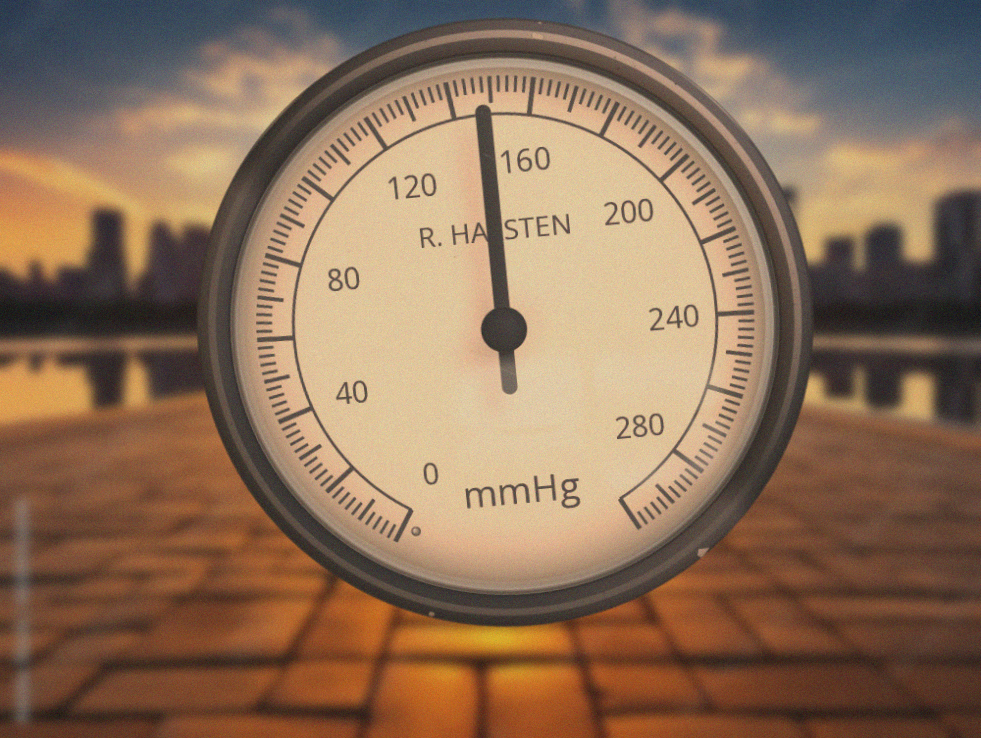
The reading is 148
